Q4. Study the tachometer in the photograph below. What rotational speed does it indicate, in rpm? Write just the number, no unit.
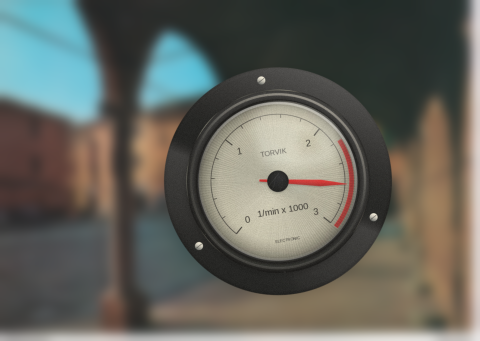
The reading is 2600
